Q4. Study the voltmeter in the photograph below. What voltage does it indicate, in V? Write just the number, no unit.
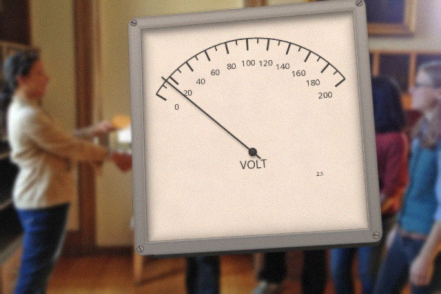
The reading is 15
